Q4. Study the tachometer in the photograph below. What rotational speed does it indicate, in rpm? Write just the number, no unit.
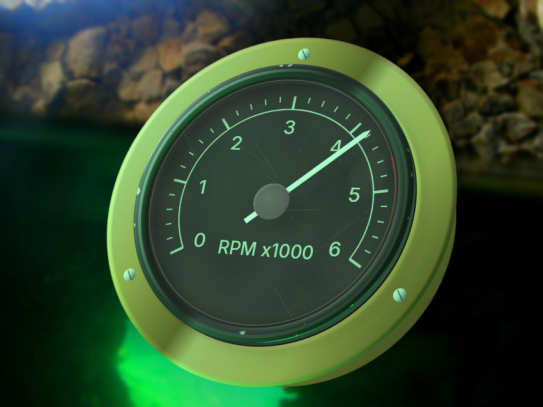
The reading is 4200
